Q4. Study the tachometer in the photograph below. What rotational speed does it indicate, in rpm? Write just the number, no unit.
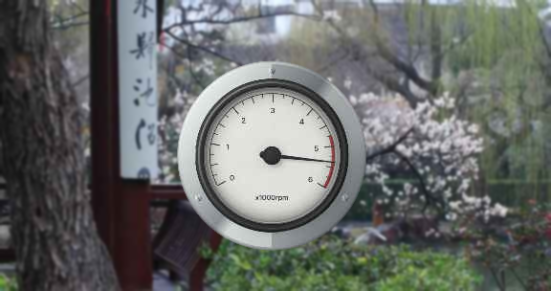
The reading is 5375
